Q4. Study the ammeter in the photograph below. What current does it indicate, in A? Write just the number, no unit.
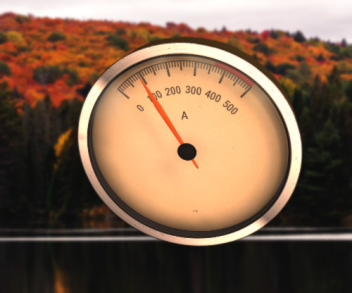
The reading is 100
